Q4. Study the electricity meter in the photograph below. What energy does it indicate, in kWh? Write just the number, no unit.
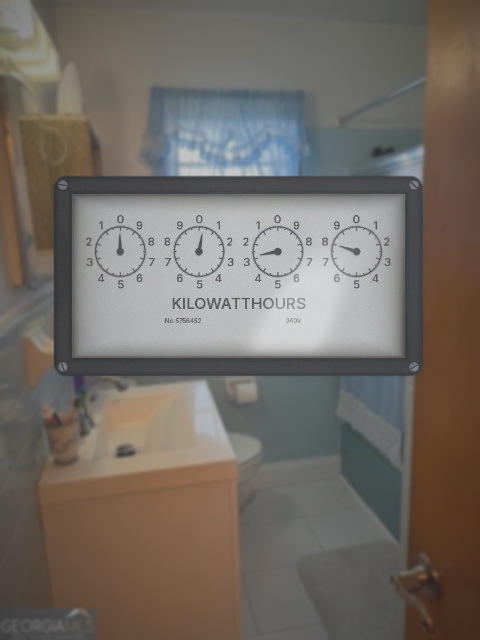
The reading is 28
